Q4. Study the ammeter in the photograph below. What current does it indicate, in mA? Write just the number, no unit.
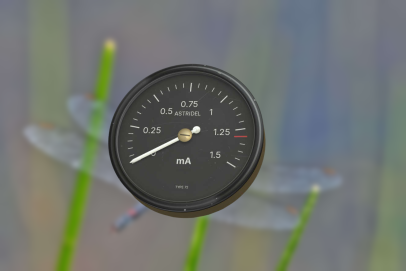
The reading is 0
